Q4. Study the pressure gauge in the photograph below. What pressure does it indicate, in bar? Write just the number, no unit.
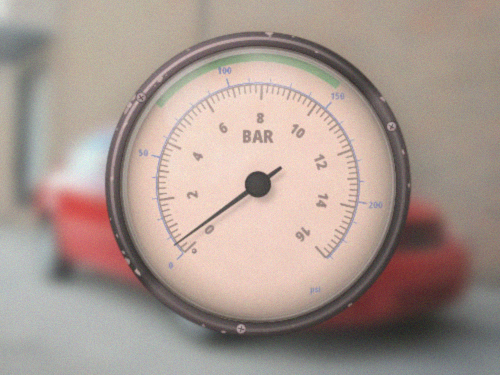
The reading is 0.4
